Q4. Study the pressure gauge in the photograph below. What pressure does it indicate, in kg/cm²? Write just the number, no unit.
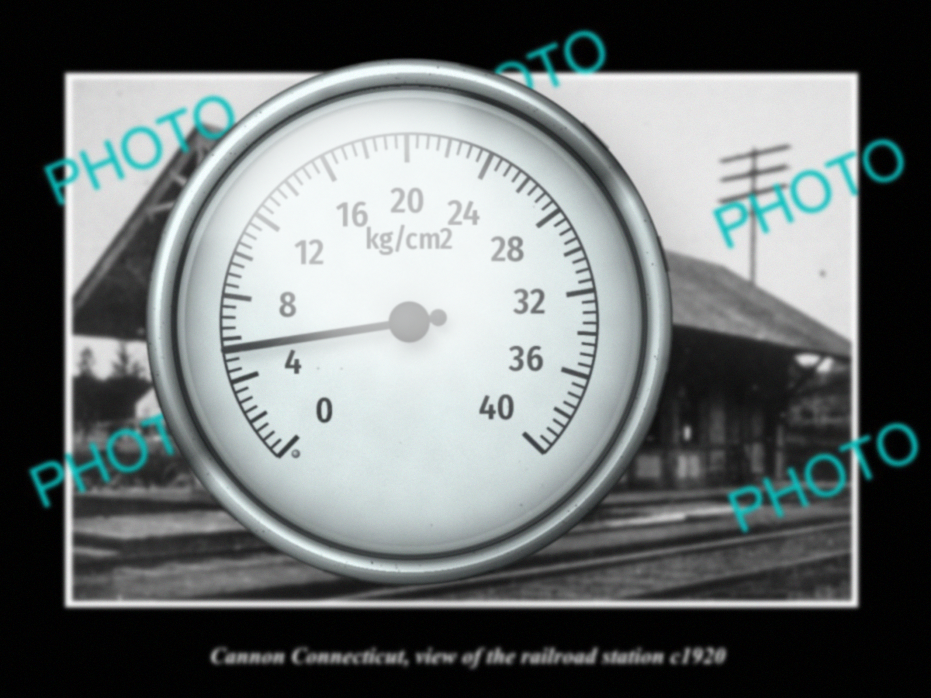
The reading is 5.5
